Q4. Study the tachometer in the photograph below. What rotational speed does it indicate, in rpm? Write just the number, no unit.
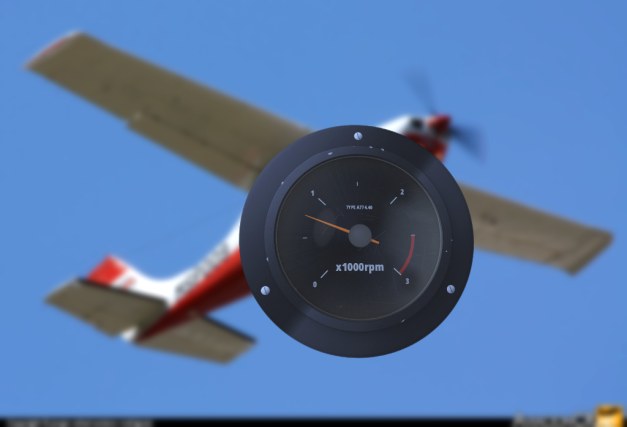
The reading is 750
